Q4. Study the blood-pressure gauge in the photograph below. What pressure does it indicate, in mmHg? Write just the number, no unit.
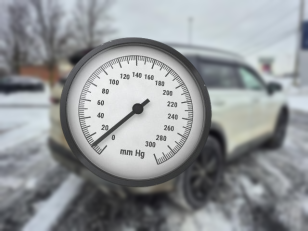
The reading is 10
